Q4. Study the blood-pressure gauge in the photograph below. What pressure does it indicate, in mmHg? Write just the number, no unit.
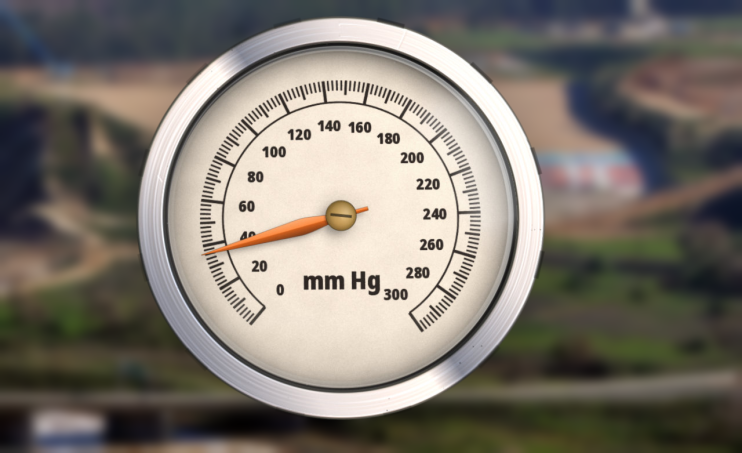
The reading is 36
